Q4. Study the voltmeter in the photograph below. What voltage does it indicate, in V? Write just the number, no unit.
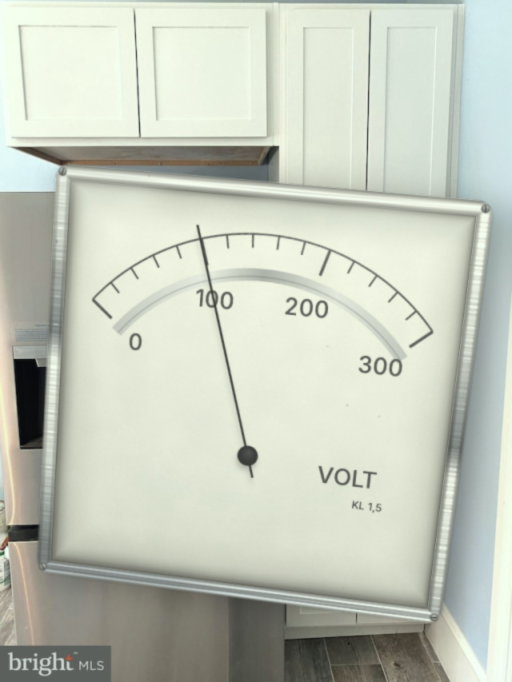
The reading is 100
